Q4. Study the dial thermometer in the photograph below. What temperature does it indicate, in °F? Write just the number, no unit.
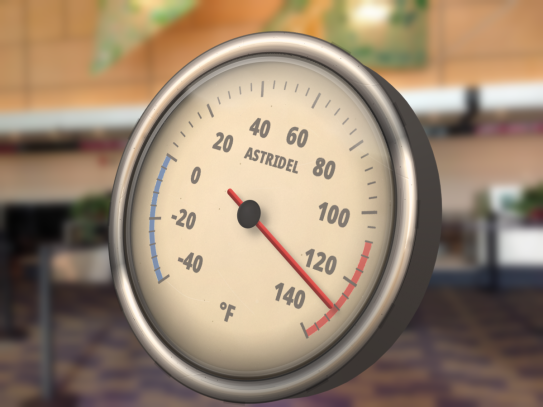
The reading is 128
